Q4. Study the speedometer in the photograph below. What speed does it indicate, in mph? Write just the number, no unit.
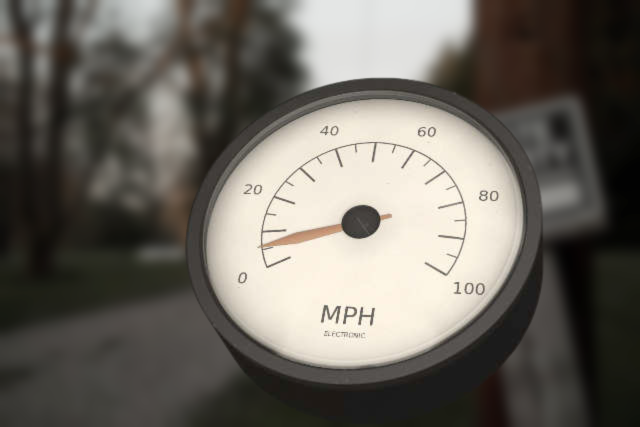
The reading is 5
